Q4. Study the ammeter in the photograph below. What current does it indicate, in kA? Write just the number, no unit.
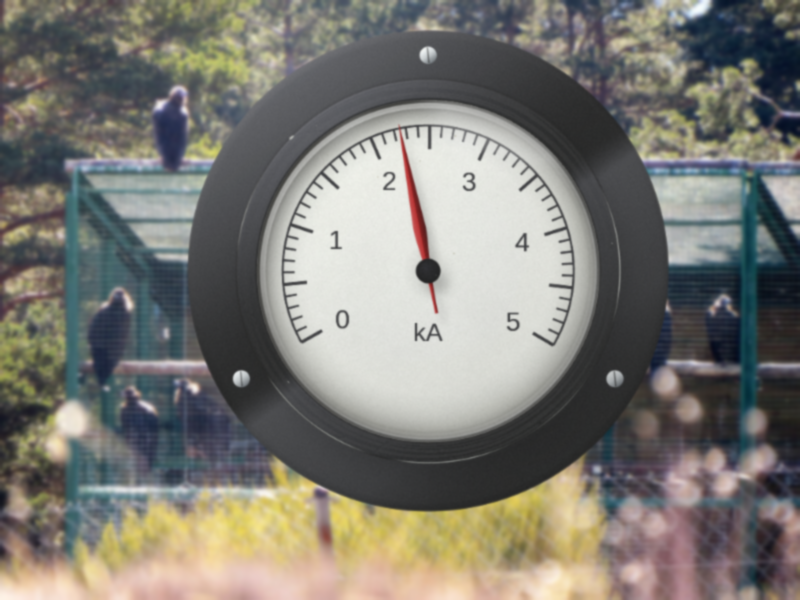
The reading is 2.25
